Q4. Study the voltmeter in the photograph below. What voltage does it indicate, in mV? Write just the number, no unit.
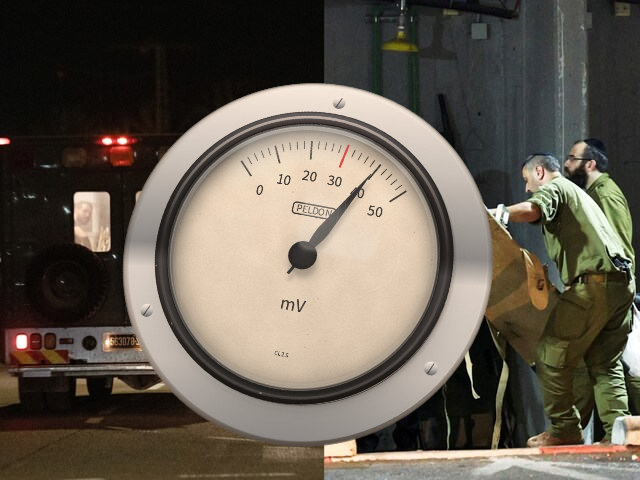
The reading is 40
